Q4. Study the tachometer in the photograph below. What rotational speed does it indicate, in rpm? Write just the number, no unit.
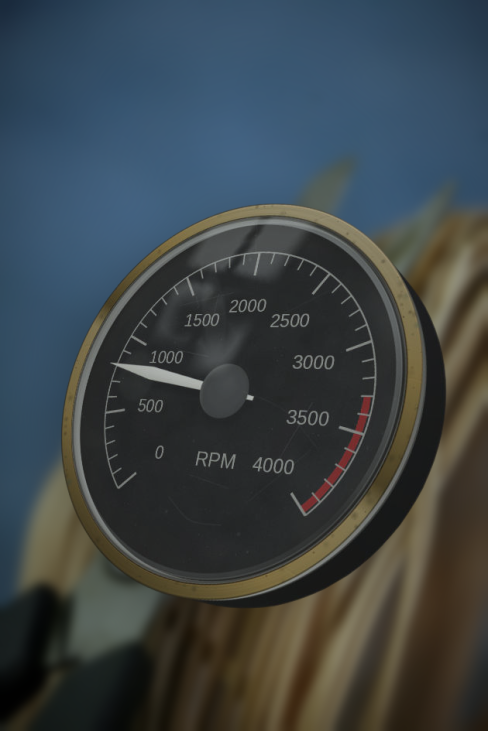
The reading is 800
